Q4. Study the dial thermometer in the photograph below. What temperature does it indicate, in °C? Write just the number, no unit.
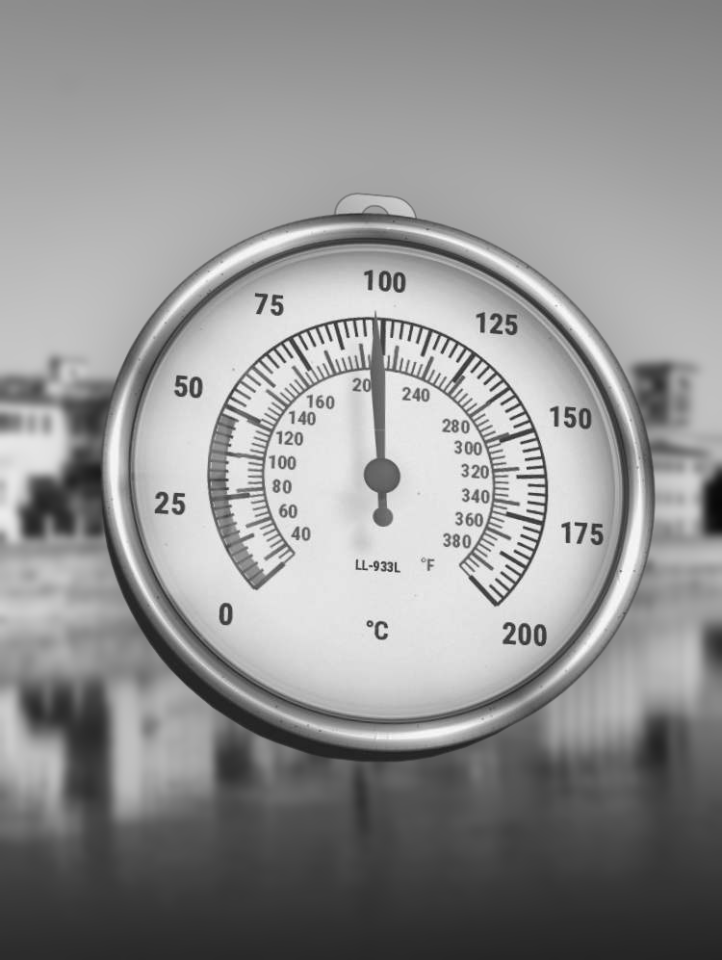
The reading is 97.5
